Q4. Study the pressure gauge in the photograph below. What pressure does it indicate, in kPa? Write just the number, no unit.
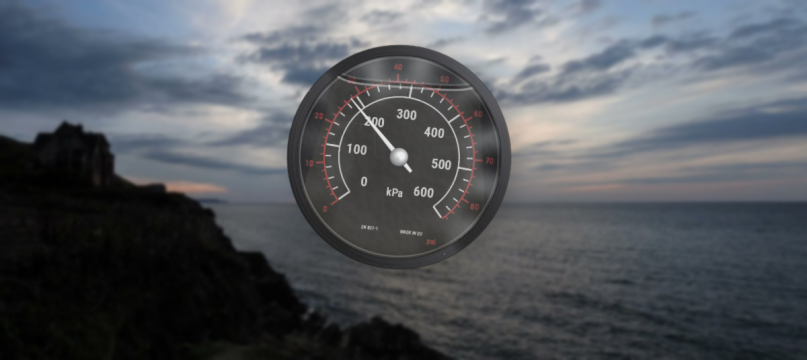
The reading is 190
